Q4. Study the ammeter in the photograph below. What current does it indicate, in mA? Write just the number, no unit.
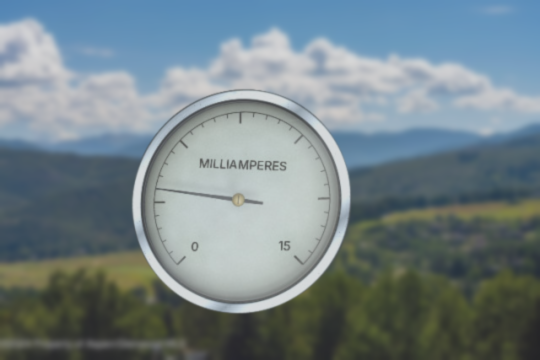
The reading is 3
